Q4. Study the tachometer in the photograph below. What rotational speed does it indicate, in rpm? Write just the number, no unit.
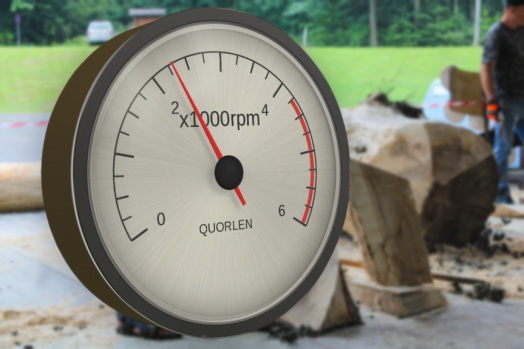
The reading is 2250
